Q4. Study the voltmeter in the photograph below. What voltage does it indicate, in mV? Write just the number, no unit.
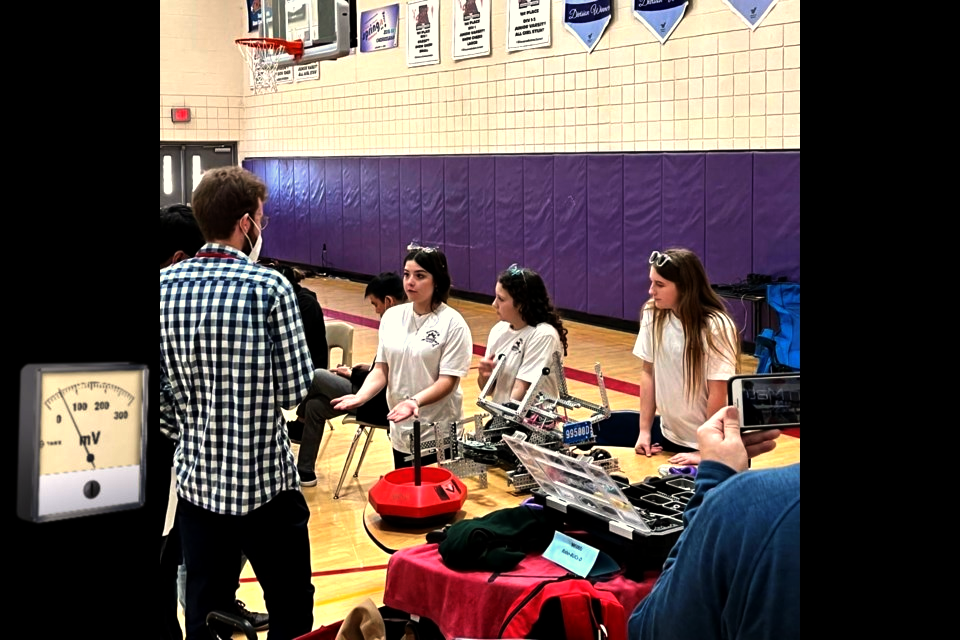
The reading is 50
